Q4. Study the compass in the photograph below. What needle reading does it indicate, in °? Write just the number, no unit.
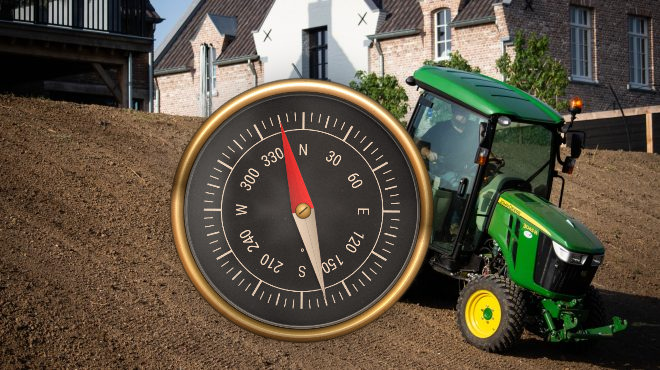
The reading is 345
